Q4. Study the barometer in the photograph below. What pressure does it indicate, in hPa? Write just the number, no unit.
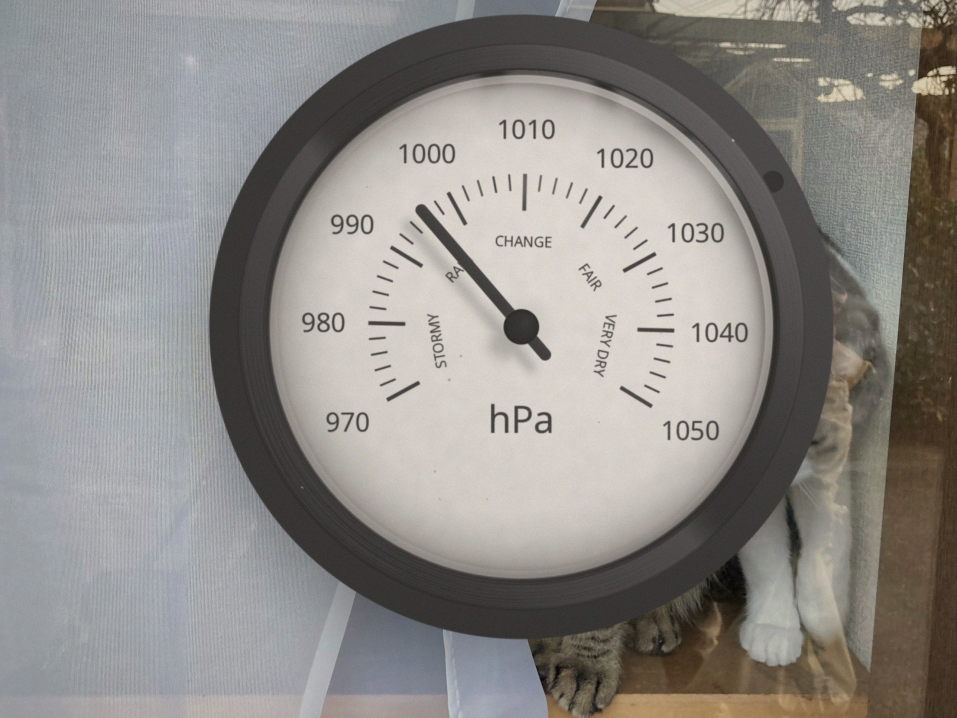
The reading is 996
